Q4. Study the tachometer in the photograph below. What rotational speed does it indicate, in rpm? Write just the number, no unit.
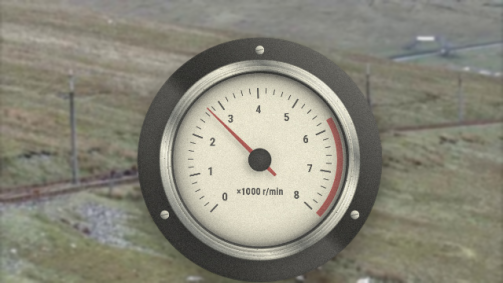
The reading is 2700
